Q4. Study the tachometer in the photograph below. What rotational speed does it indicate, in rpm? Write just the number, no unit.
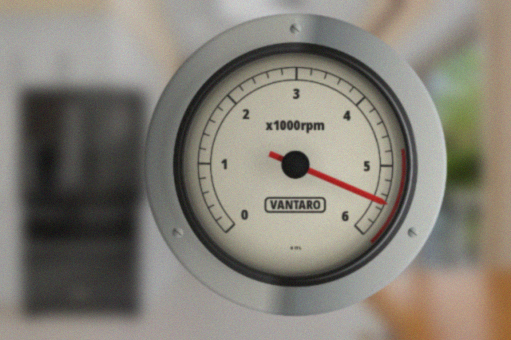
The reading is 5500
